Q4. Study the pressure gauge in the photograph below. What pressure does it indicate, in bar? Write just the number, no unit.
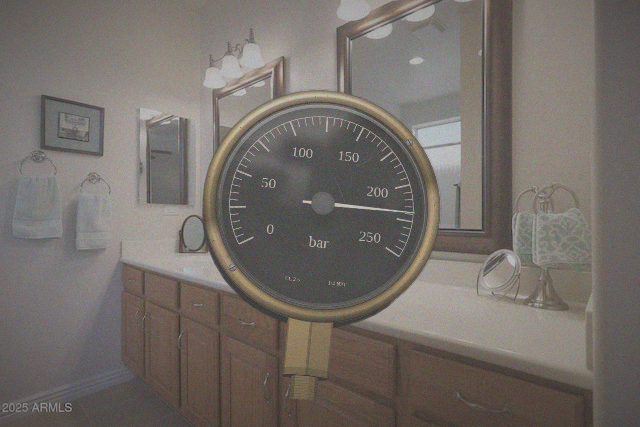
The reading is 220
